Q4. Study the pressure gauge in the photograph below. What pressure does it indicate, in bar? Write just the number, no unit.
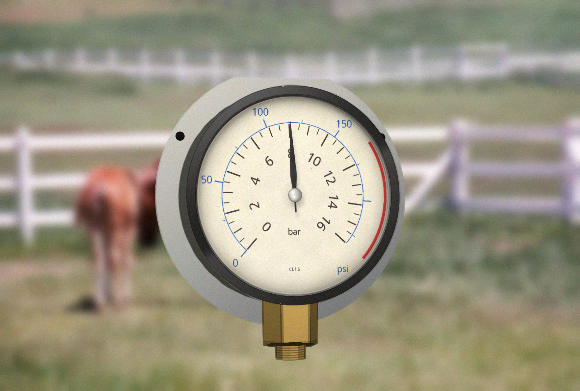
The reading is 8
